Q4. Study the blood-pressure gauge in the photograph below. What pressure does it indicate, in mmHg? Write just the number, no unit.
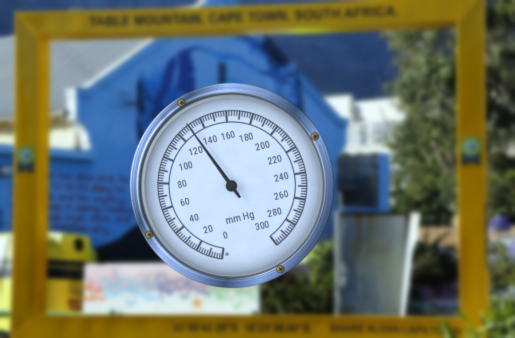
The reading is 130
